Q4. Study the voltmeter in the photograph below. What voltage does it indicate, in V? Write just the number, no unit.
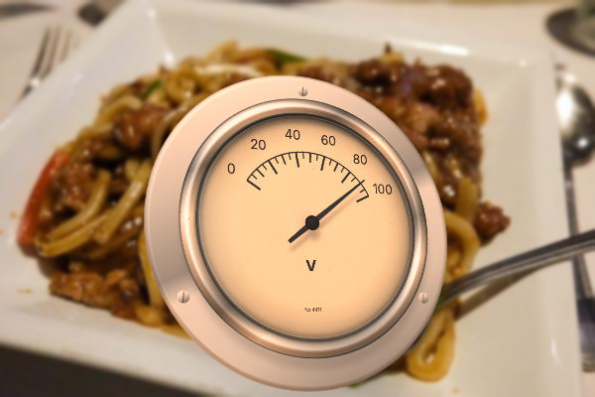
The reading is 90
